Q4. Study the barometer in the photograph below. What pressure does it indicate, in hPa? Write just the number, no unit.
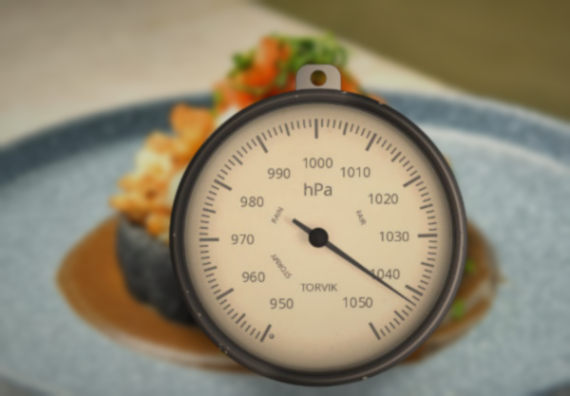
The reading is 1042
